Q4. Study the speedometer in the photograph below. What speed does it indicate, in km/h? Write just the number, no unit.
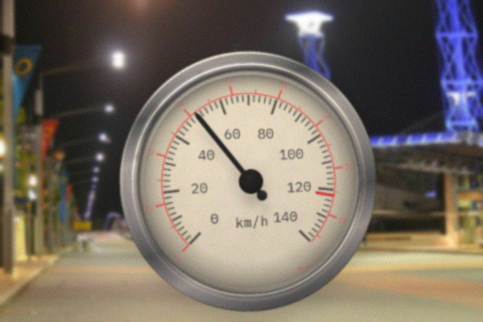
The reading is 50
